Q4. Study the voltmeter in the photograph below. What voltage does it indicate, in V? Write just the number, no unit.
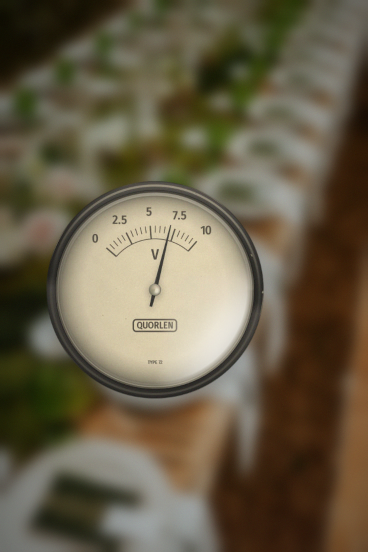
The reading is 7
